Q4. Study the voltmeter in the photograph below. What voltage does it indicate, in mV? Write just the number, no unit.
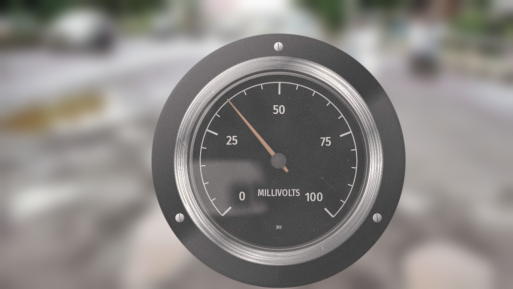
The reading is 35
